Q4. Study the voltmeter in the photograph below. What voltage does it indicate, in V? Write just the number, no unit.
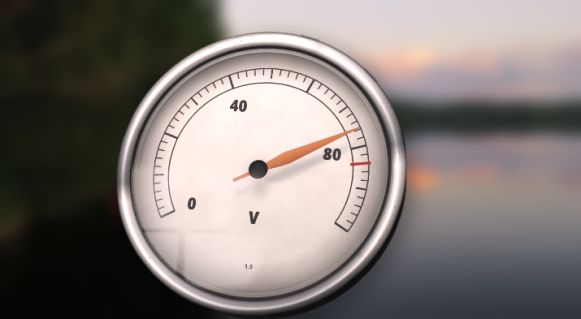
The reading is 76
